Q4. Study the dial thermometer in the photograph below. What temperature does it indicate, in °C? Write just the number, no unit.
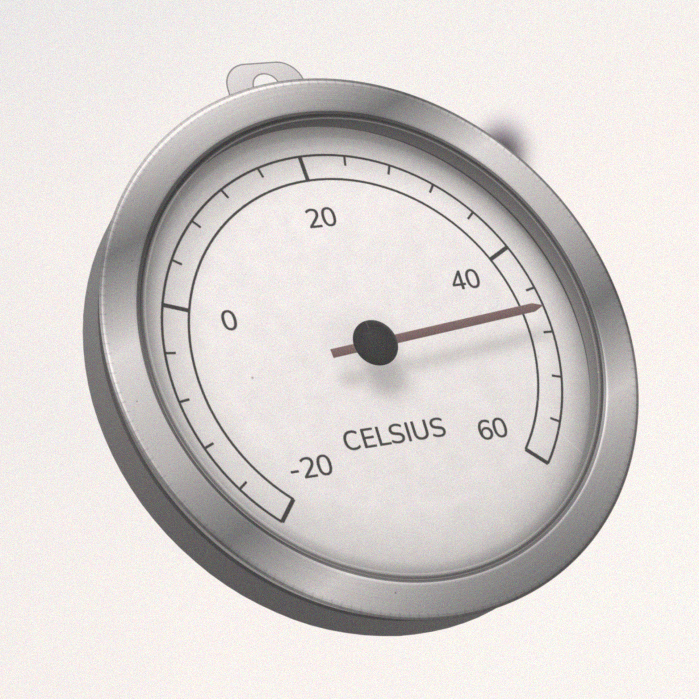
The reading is 46
